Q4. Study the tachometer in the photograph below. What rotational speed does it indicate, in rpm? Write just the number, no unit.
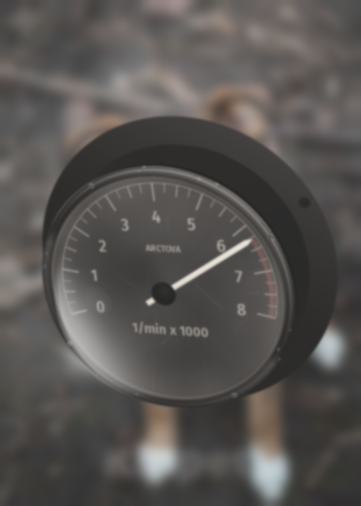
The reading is 6250
